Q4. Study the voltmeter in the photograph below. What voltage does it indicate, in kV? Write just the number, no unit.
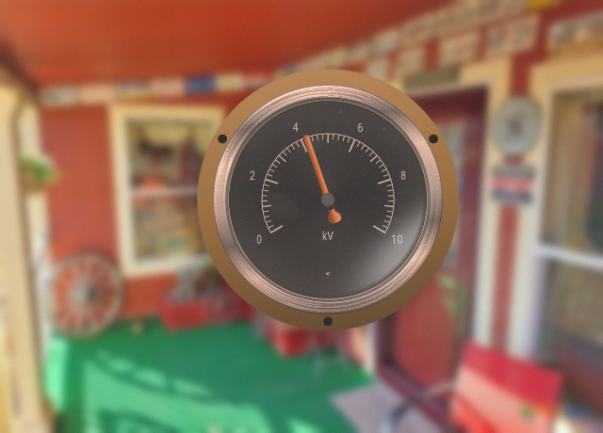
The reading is 4.2
